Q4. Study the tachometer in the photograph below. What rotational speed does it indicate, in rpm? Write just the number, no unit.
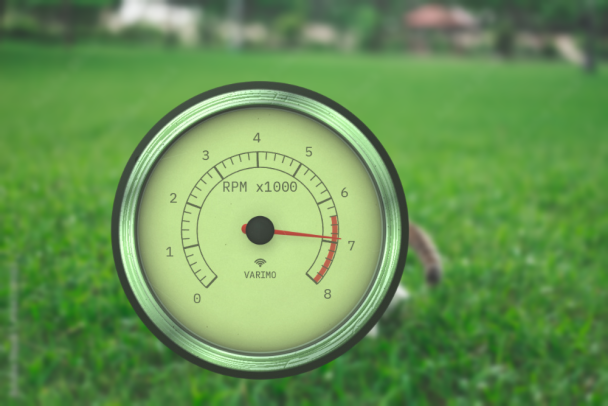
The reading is 6900
